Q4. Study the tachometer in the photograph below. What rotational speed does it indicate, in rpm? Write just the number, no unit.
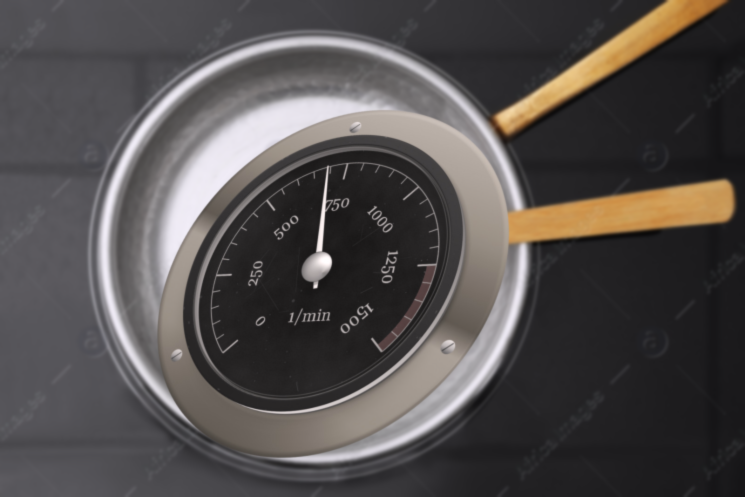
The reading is 700
